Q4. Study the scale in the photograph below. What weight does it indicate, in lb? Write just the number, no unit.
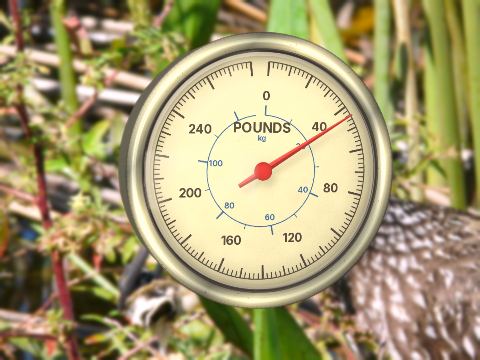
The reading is 44
